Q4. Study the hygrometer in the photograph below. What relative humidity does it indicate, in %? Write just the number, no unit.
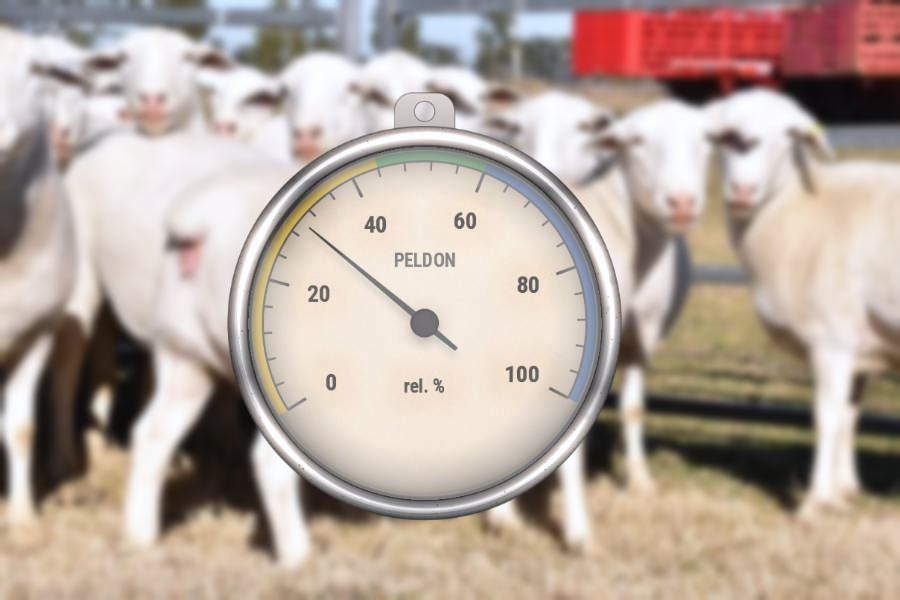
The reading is 30
